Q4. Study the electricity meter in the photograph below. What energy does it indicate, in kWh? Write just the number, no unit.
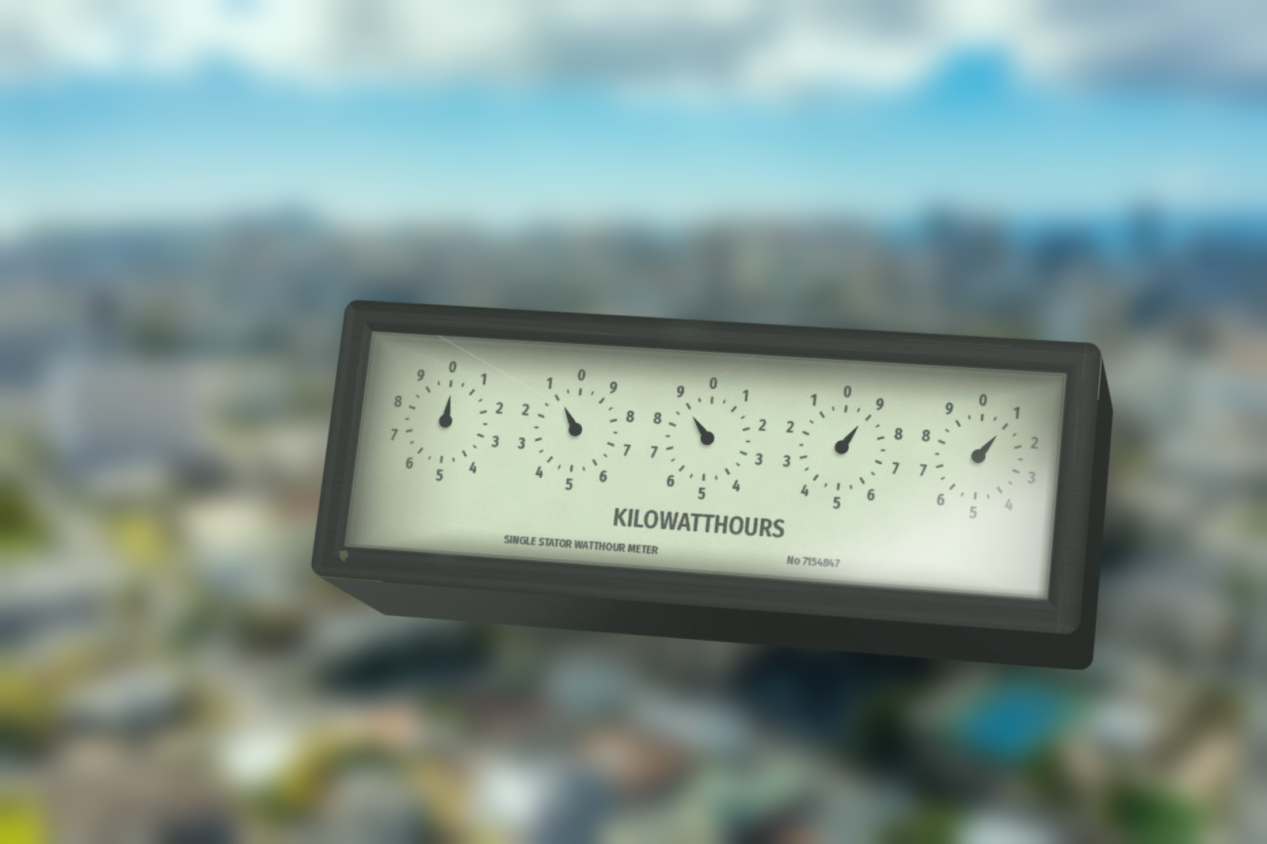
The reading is 891
